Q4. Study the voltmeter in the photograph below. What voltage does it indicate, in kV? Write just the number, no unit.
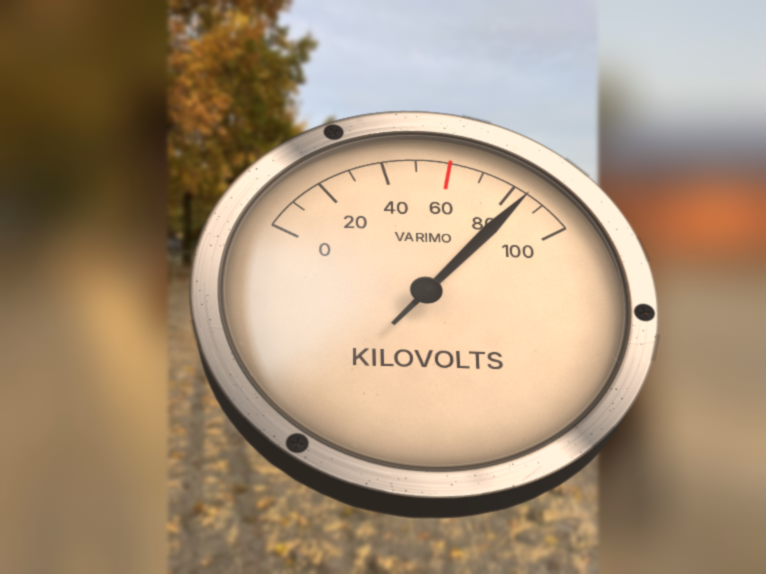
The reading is 85
